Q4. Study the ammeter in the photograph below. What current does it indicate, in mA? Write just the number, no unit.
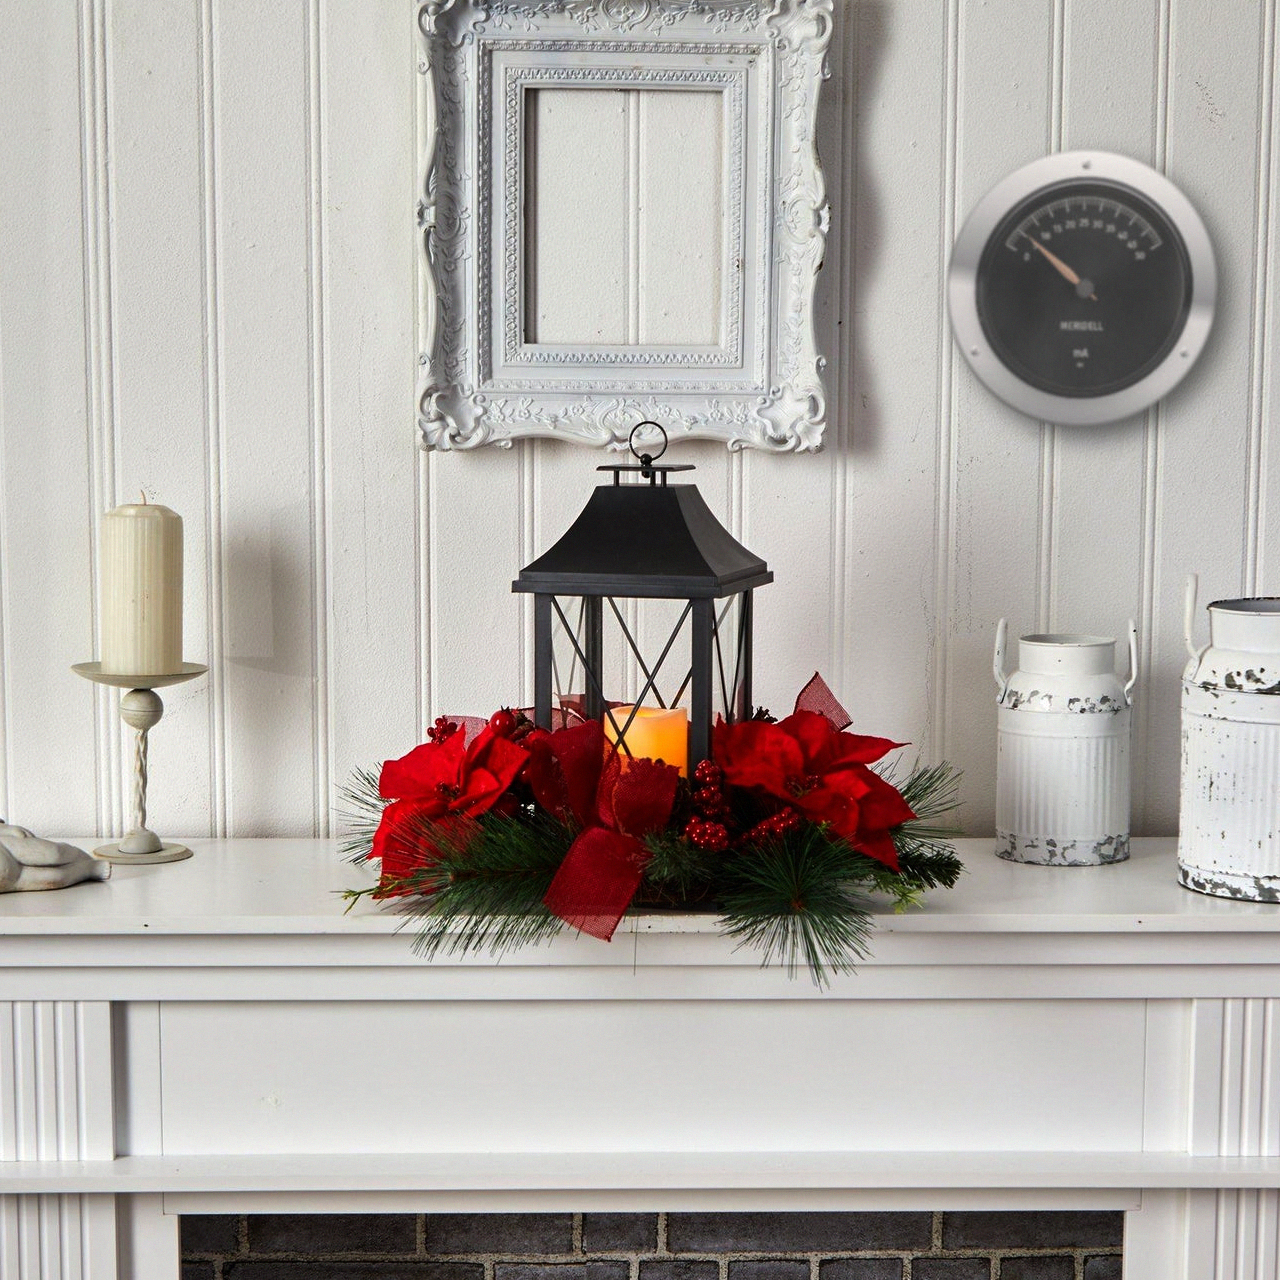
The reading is 5
